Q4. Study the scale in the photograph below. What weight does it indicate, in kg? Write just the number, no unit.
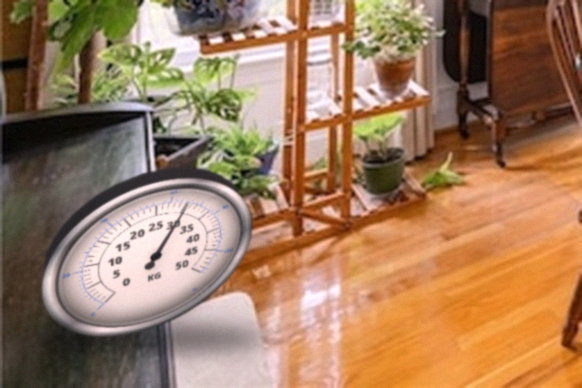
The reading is 30
